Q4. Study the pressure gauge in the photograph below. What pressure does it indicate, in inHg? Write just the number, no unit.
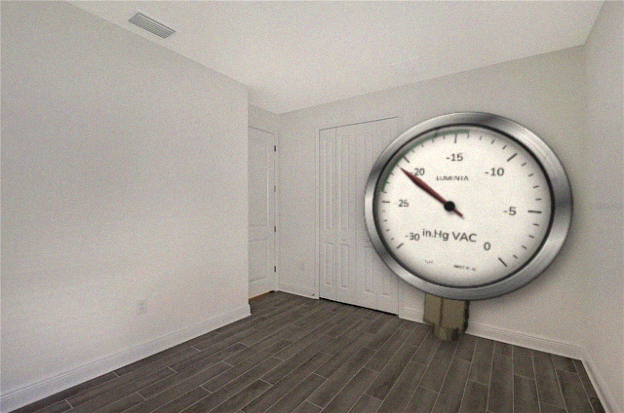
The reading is -21
